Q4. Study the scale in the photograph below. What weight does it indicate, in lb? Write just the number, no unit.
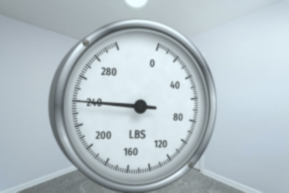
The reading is 240
